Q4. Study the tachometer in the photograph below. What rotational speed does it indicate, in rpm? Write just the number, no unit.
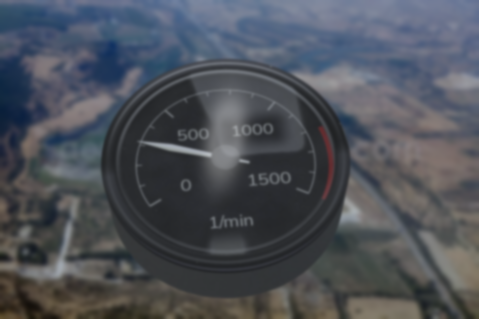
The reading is 300
